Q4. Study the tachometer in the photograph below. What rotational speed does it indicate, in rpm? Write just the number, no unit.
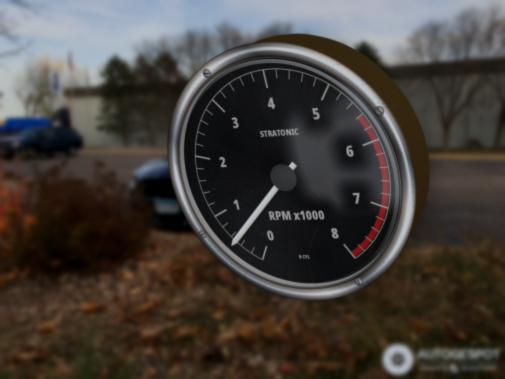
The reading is 500
